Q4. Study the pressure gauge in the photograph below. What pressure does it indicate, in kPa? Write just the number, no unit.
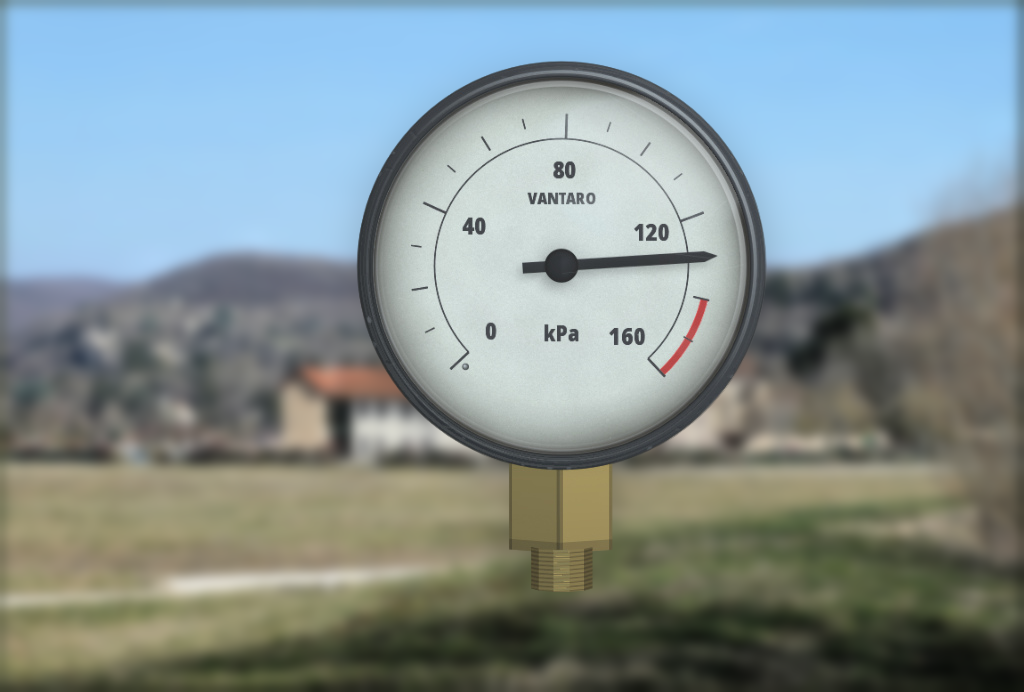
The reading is 130
